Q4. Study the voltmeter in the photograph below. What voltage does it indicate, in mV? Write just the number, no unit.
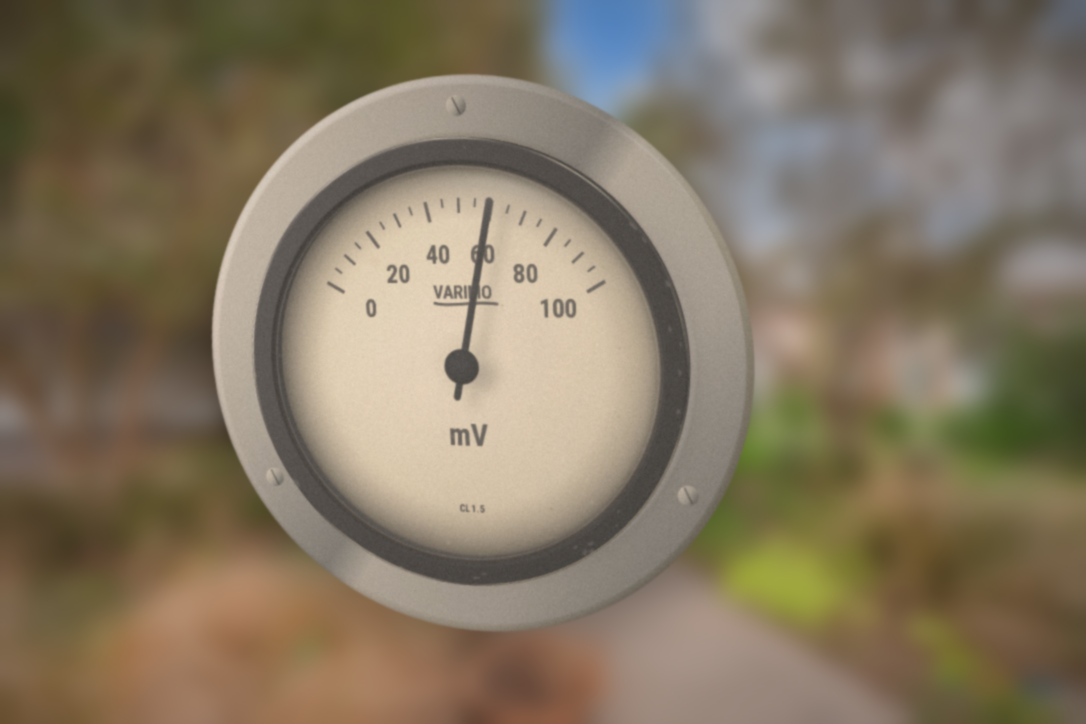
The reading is 60
